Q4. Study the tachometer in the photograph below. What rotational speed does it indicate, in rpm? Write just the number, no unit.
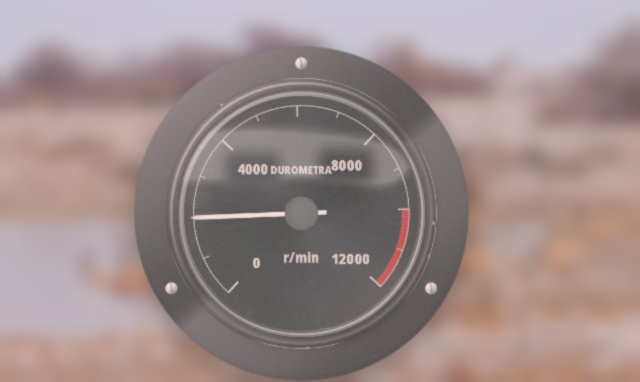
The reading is 2000
